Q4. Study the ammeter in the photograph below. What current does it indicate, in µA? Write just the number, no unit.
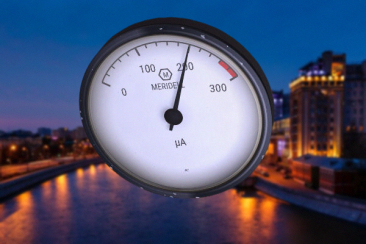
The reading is 200
